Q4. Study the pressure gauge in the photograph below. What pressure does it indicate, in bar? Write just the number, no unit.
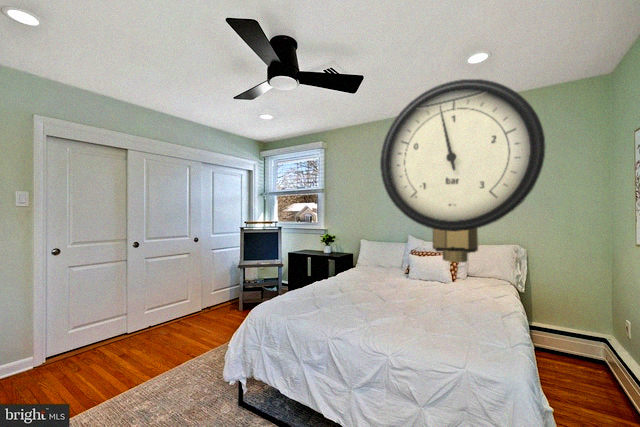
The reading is 0.8
